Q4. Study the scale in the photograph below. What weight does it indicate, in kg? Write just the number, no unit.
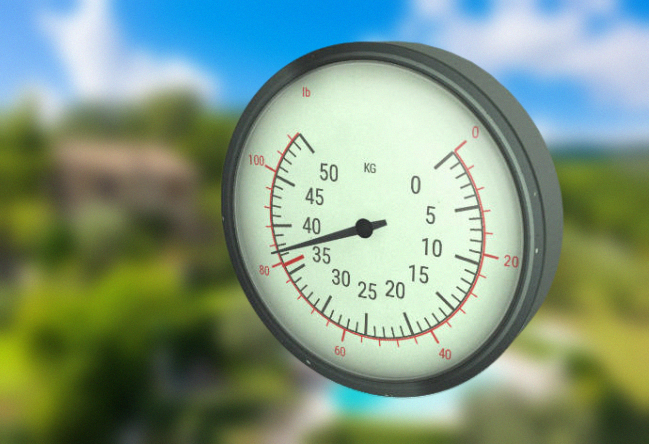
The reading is 37.5
